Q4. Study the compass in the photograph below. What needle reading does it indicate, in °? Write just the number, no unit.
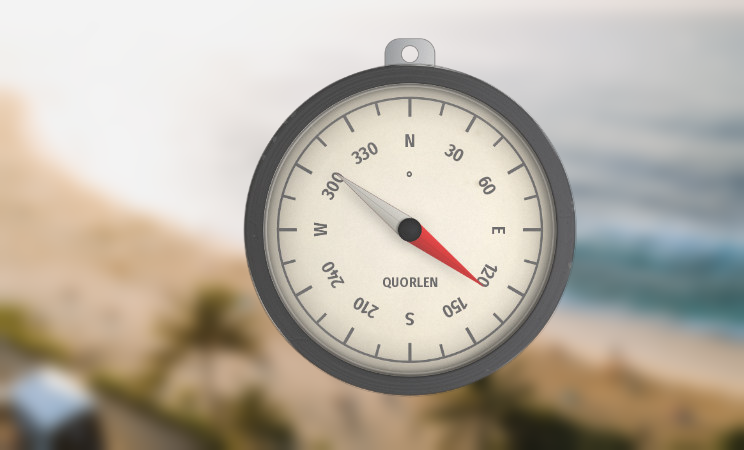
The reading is 127.5
